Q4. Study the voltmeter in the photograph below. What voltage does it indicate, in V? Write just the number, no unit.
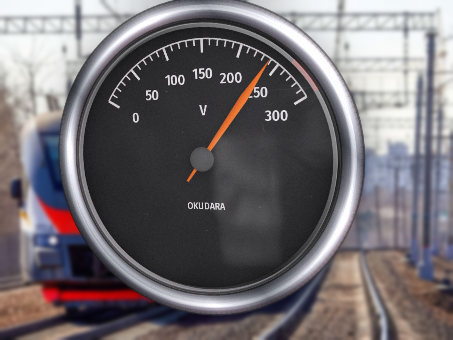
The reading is 240
